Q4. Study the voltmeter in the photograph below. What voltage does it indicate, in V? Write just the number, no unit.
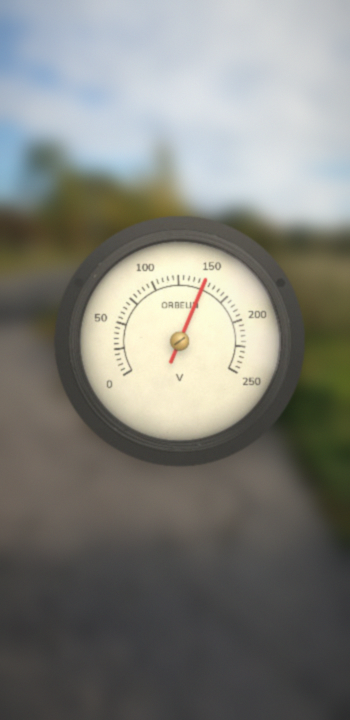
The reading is 150
